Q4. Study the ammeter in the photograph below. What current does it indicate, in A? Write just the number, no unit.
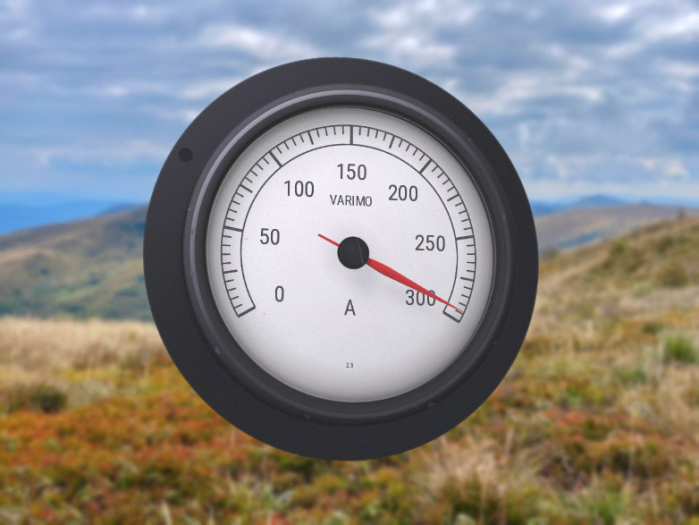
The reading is 295
